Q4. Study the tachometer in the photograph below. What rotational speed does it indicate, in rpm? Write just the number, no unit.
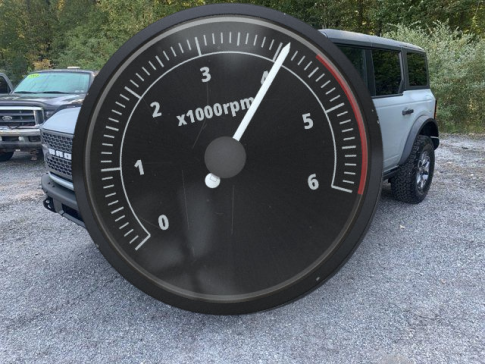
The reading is 4100
